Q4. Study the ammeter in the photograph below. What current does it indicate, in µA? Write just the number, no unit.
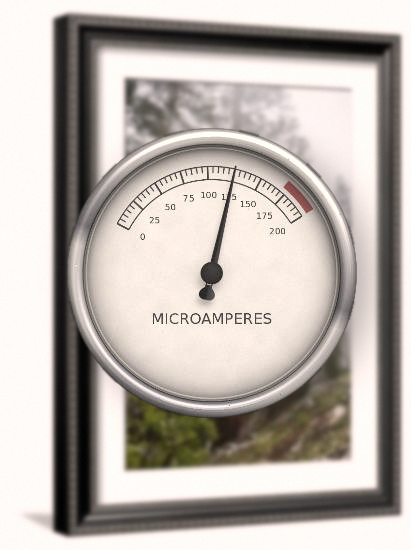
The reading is 125
